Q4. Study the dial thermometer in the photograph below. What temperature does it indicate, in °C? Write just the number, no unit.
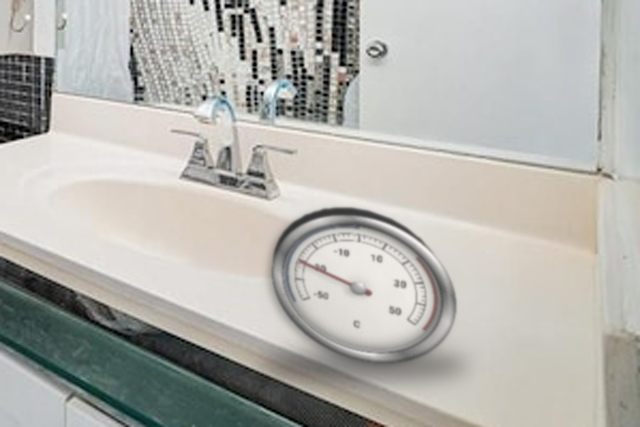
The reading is -30
